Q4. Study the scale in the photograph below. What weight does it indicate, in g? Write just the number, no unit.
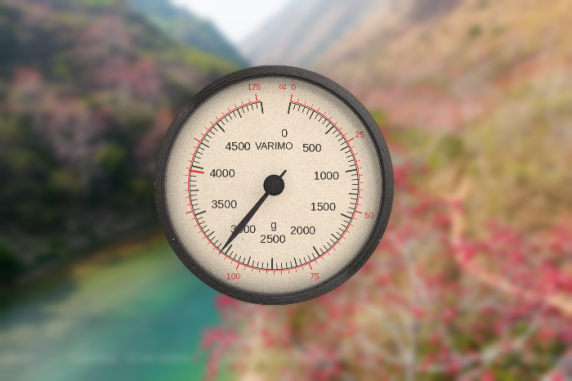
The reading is 3050
